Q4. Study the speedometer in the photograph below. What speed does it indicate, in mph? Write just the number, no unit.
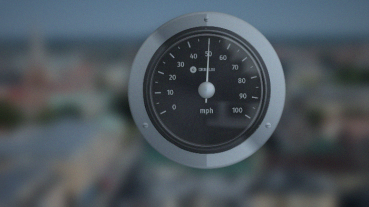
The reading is 50
